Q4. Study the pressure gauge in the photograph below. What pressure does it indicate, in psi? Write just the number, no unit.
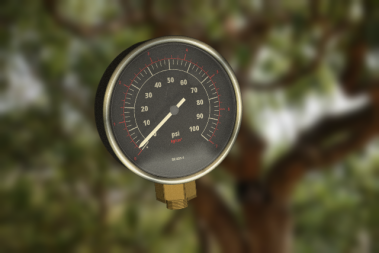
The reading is 2
